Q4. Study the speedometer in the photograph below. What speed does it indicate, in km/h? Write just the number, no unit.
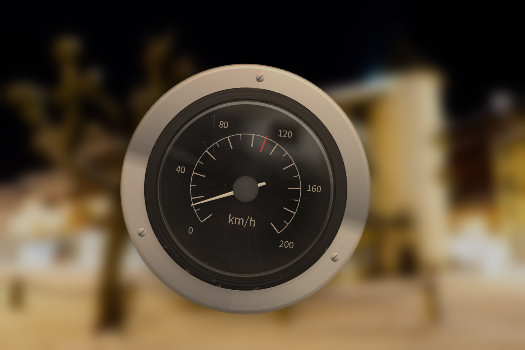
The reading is 15
